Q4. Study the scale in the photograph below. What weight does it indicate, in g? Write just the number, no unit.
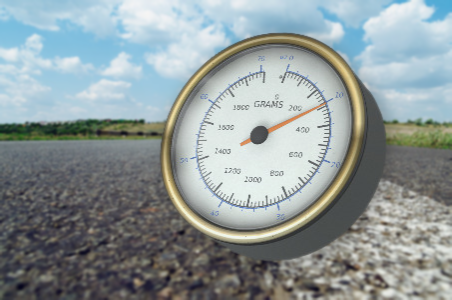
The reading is 300
